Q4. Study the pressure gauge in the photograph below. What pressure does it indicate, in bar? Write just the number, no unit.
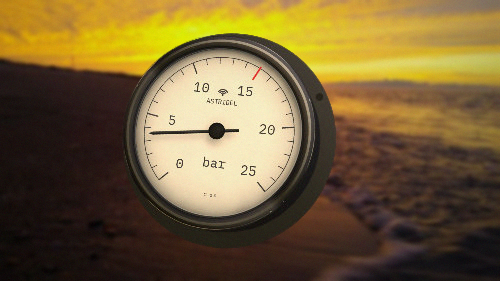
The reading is 3.5
